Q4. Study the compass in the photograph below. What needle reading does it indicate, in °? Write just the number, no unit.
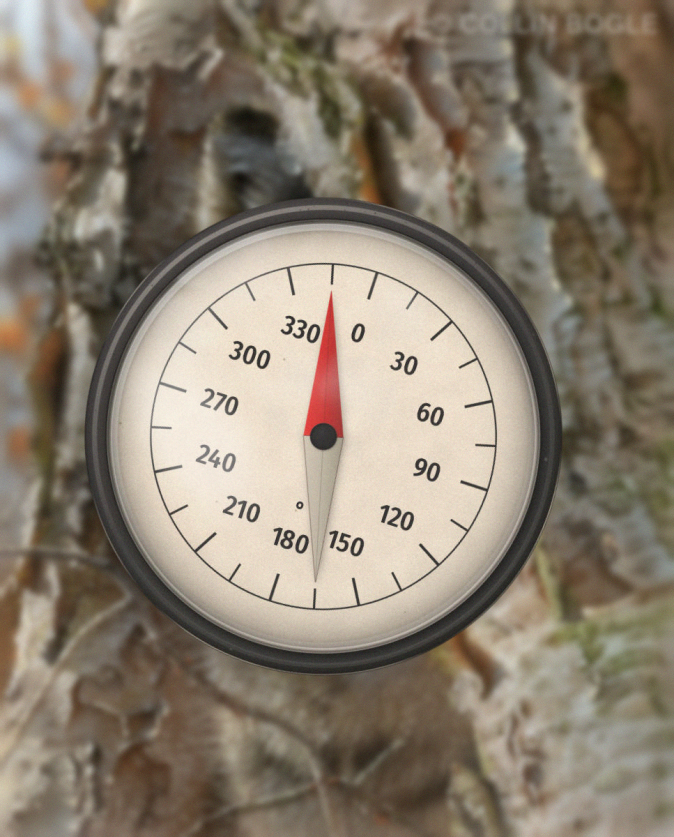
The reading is 345
